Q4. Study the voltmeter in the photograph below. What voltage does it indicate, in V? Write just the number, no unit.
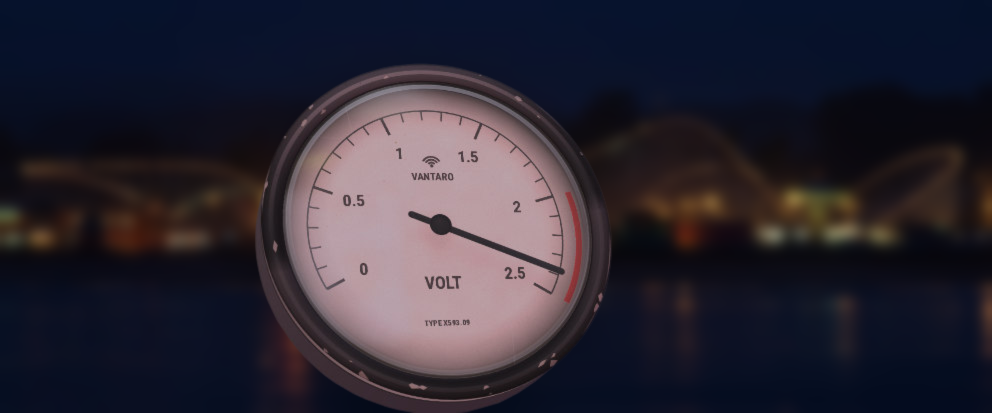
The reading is 2.4
